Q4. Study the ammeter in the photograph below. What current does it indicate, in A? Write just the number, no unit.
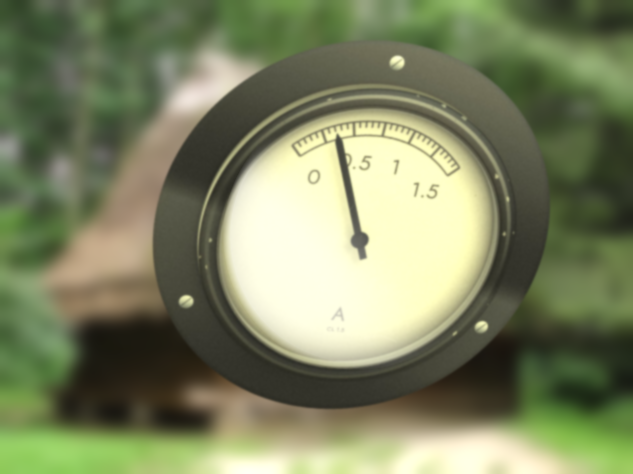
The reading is 0.35
